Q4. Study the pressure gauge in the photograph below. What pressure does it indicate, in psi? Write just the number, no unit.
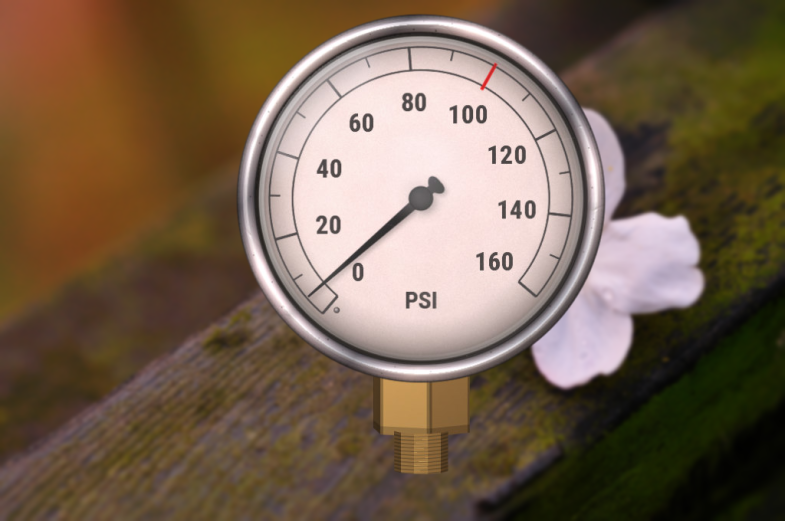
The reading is 5
